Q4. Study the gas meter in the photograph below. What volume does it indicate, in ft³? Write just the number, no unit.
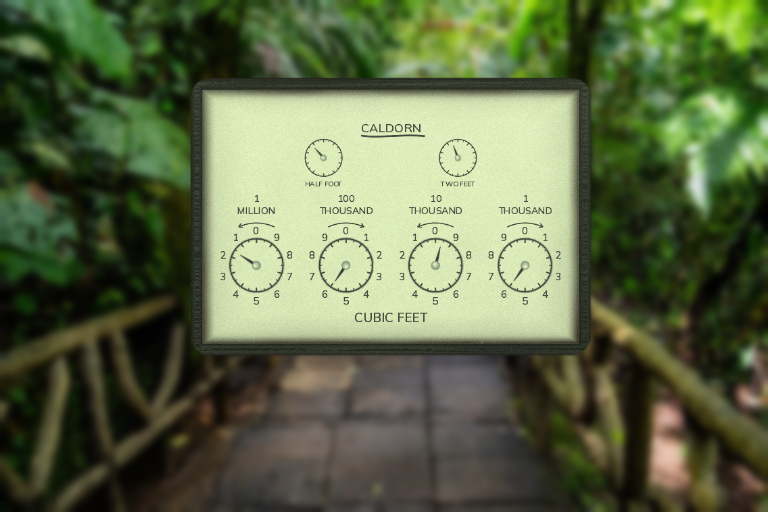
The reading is 159600
